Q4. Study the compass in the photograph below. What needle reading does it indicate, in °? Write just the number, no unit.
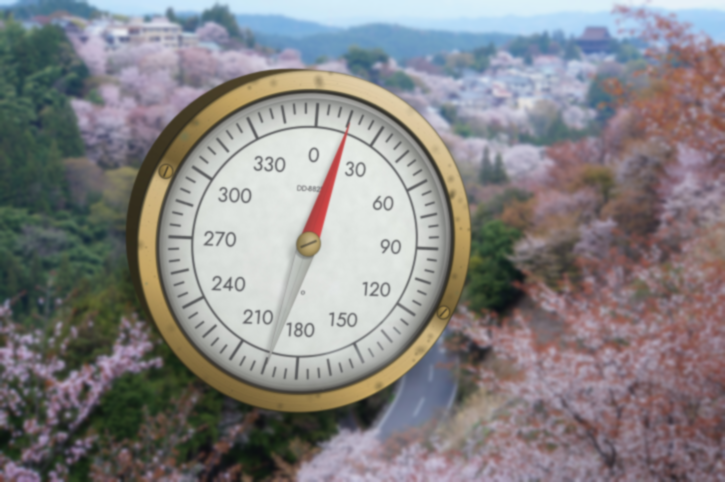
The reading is 15
